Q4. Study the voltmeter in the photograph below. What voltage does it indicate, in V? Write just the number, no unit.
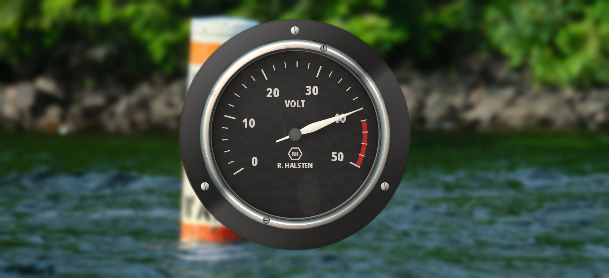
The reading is 40
